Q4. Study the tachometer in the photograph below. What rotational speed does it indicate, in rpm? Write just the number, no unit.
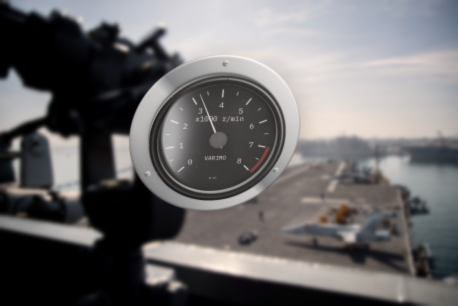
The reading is 3250
